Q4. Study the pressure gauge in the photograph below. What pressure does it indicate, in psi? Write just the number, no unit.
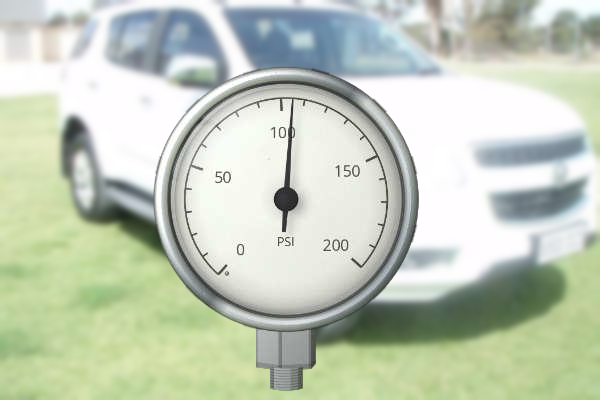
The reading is 105
